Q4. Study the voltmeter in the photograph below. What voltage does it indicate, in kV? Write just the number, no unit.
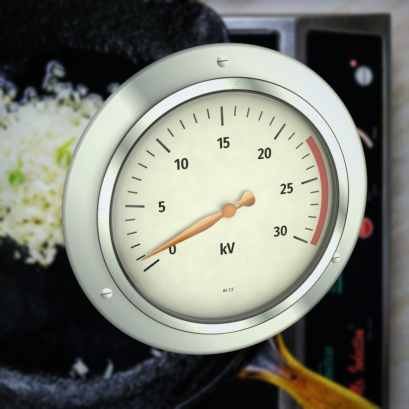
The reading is 1
